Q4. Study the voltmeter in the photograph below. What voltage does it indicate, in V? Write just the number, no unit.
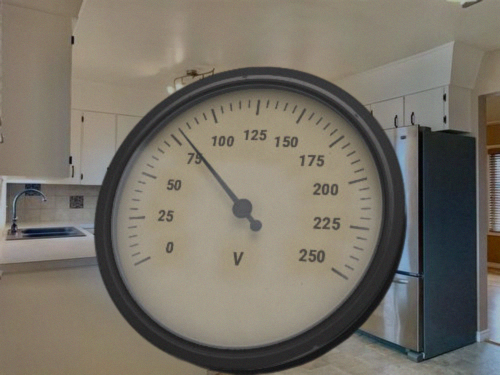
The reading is 80
